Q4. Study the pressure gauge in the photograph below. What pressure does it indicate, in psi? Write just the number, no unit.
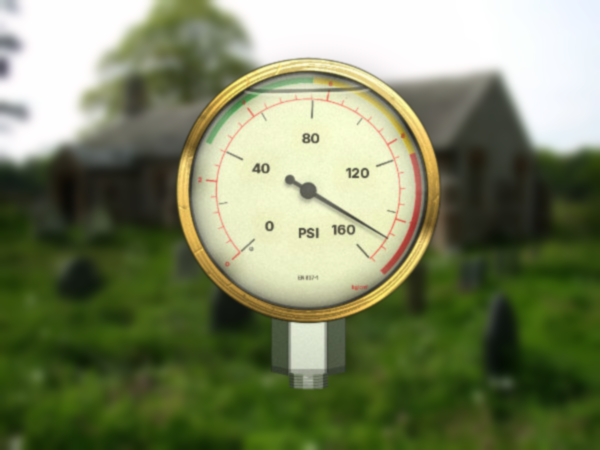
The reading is 150
